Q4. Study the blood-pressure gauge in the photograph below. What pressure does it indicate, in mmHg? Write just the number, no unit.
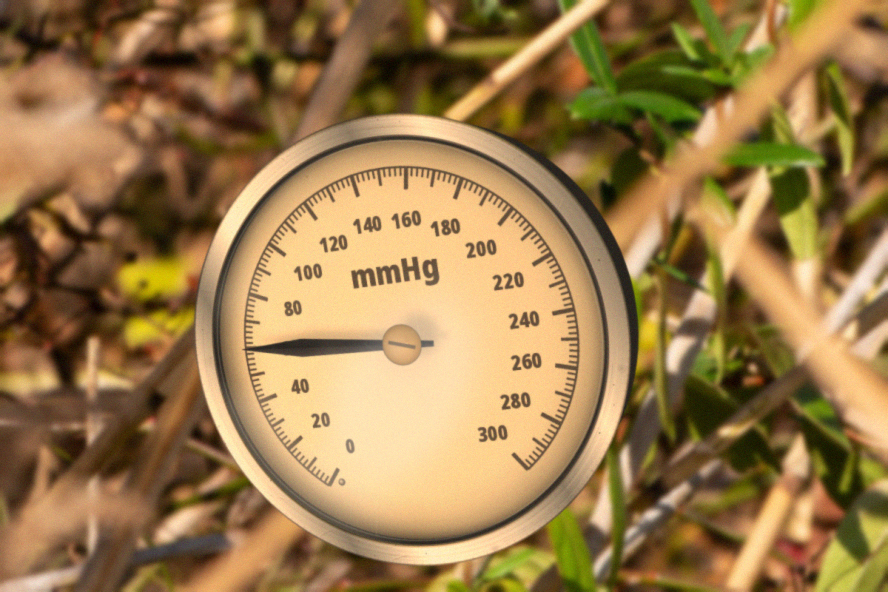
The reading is 60
